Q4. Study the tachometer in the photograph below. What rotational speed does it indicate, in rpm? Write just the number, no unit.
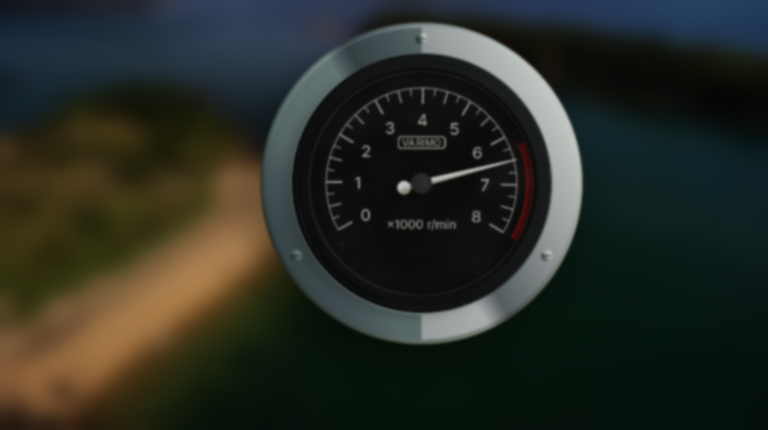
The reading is 6500
